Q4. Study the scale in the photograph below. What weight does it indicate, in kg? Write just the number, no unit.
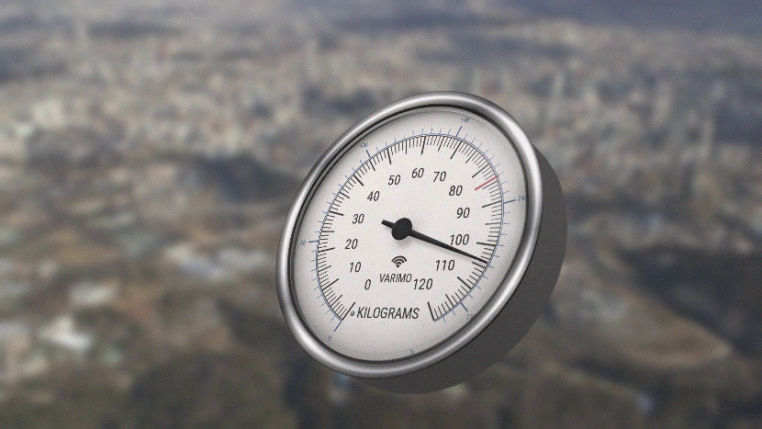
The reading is 104
